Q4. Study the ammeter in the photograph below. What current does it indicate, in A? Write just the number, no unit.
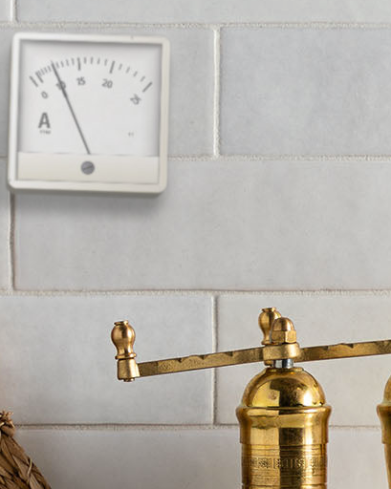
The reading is 10
